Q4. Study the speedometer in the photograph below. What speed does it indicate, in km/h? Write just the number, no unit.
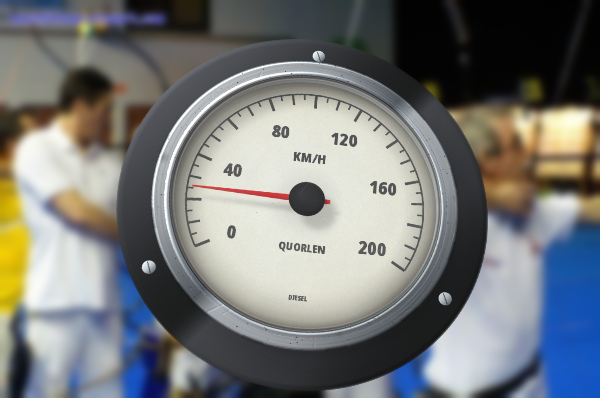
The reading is 25
